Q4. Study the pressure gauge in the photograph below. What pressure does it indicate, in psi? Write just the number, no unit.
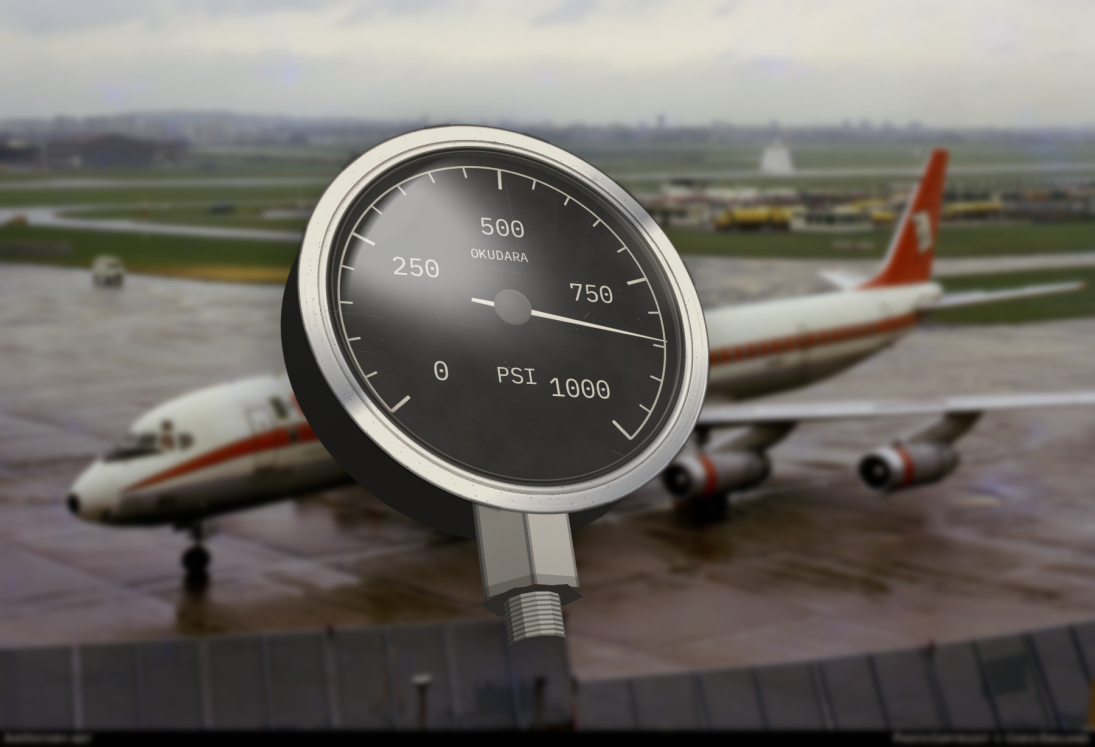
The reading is 850
